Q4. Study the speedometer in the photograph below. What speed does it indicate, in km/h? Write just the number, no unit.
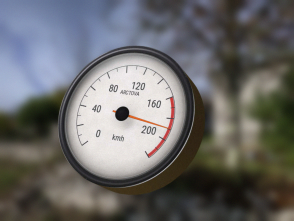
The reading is 190
